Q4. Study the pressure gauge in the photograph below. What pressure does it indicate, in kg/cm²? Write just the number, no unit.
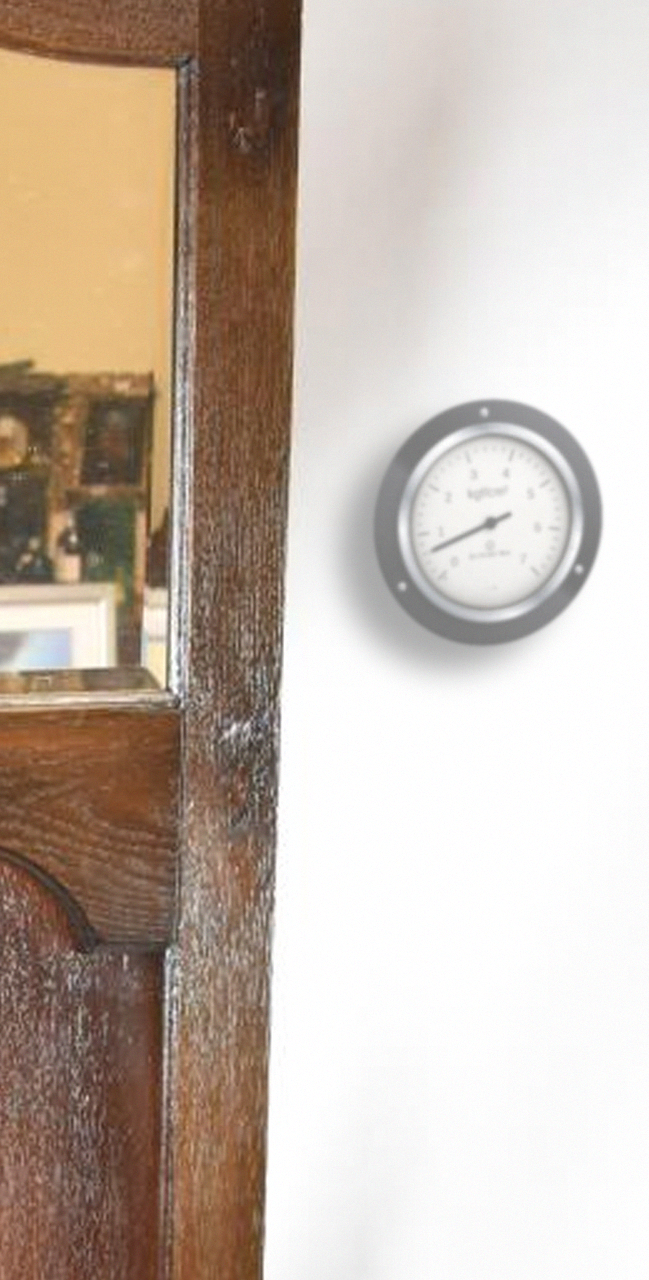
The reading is 0.6
